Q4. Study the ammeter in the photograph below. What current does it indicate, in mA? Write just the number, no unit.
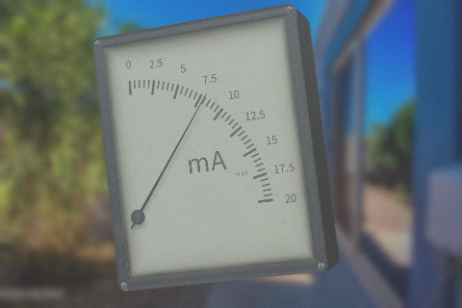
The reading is 8
